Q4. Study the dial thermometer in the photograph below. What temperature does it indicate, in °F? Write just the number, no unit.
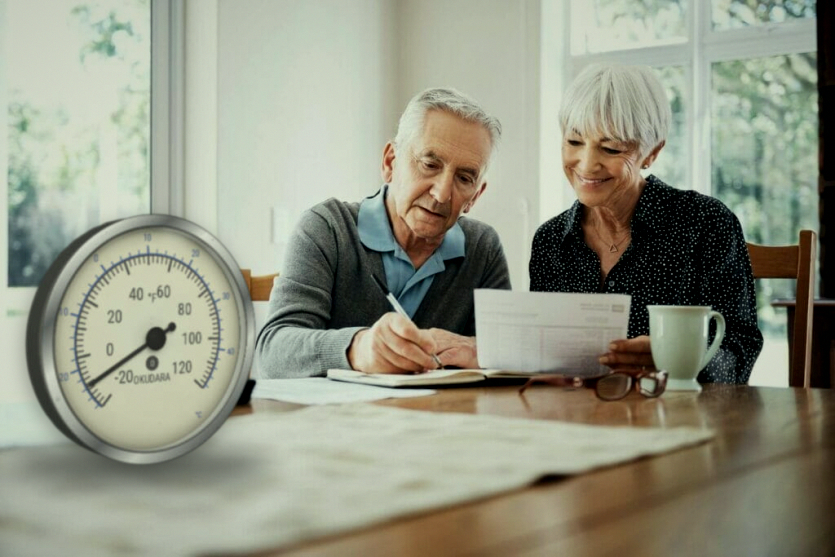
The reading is -10
